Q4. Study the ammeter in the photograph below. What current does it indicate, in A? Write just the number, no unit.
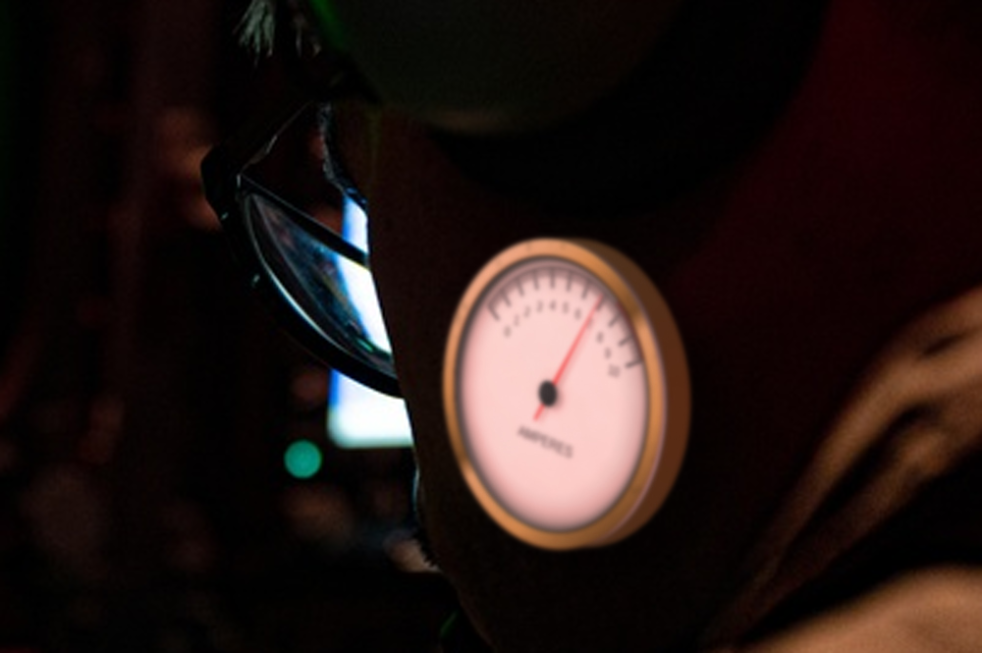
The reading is 7
